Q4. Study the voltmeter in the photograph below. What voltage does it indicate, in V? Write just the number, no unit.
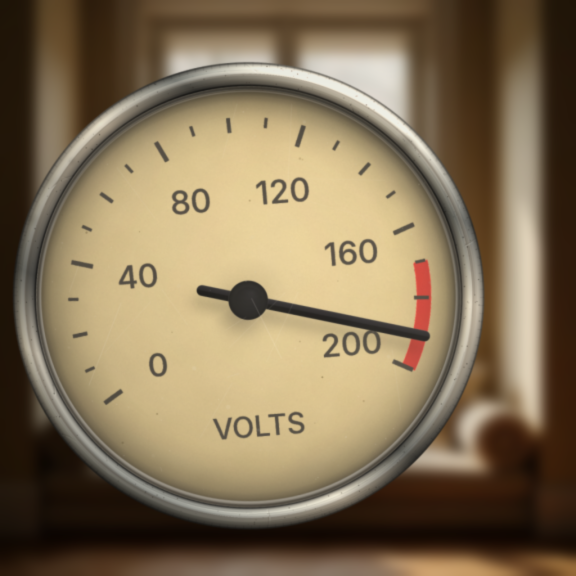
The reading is 190
